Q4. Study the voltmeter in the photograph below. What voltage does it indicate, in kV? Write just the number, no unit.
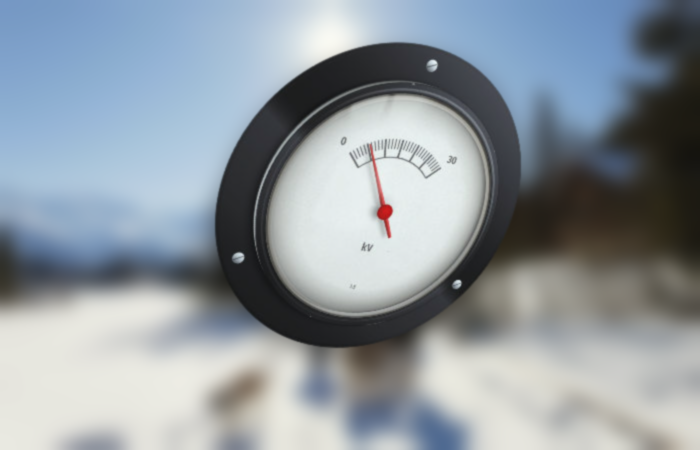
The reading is 5
